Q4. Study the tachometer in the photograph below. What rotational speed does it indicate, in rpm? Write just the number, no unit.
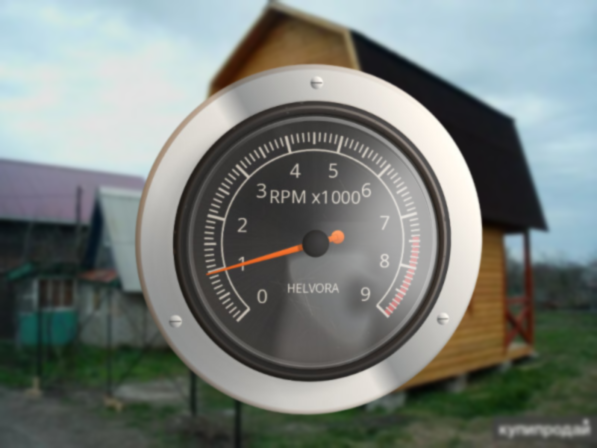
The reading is 1000
